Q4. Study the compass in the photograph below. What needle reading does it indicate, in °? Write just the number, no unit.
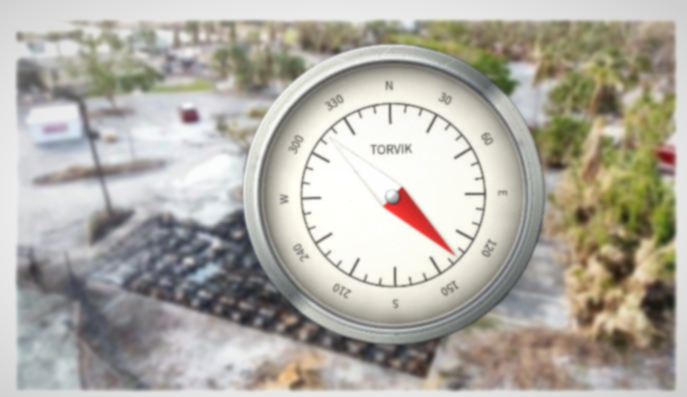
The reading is 135
